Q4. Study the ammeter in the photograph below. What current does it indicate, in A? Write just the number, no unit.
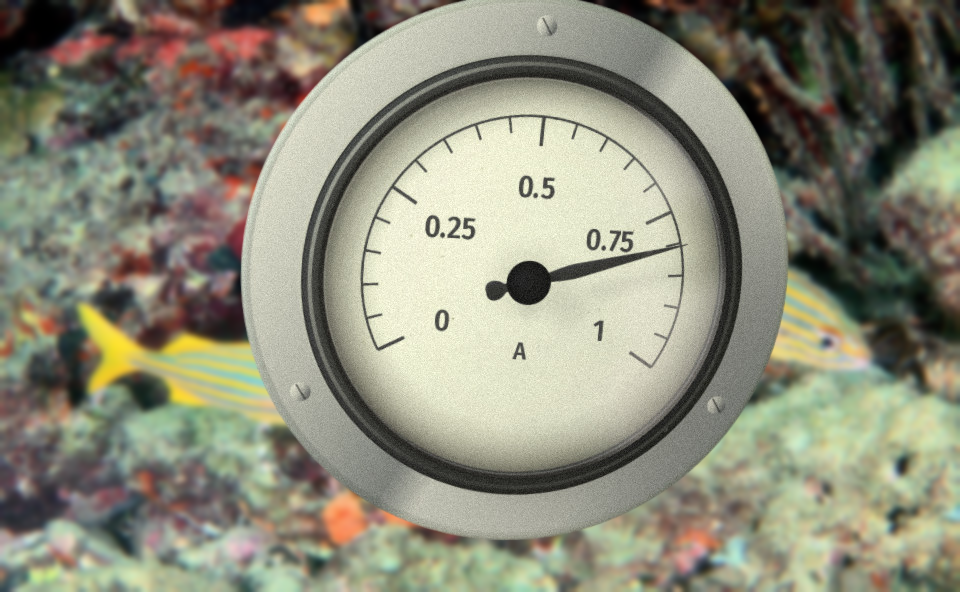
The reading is 0.8
